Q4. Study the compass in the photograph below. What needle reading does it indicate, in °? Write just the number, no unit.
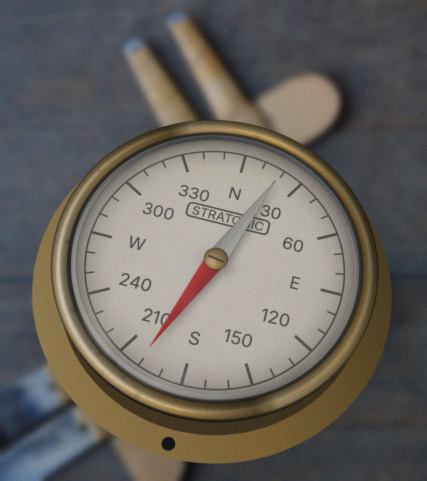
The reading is 200
